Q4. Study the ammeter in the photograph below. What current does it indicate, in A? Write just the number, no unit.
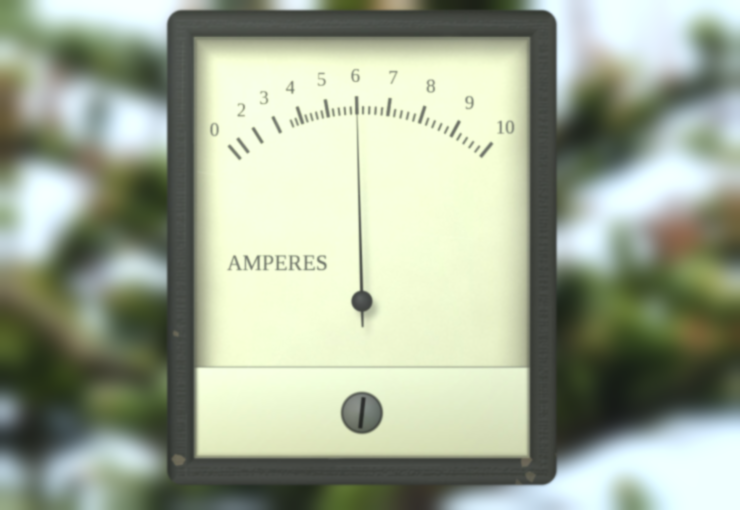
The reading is 6
